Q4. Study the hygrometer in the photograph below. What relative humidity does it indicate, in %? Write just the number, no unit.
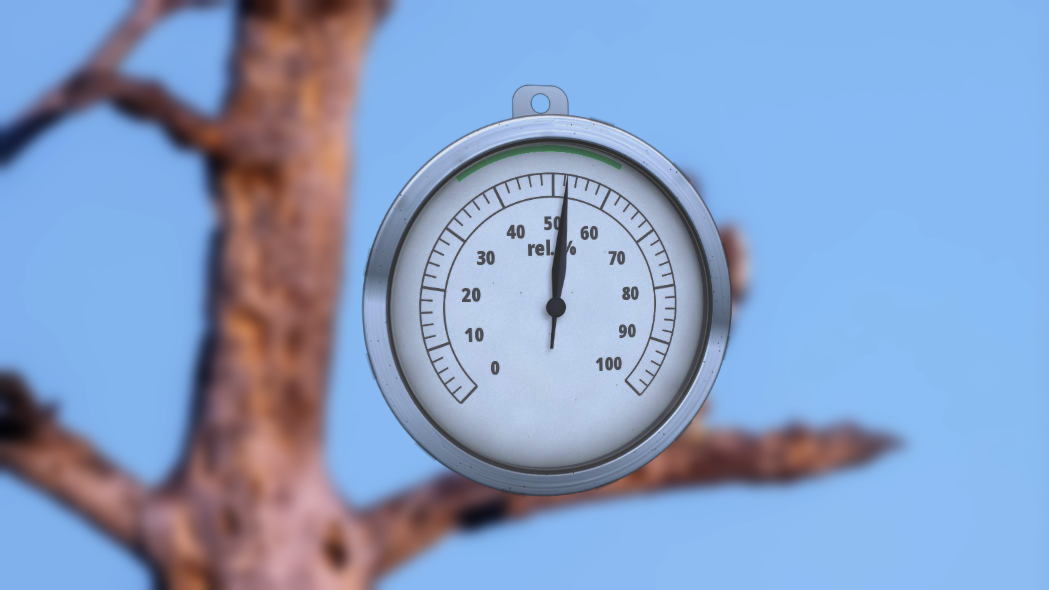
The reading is 52
